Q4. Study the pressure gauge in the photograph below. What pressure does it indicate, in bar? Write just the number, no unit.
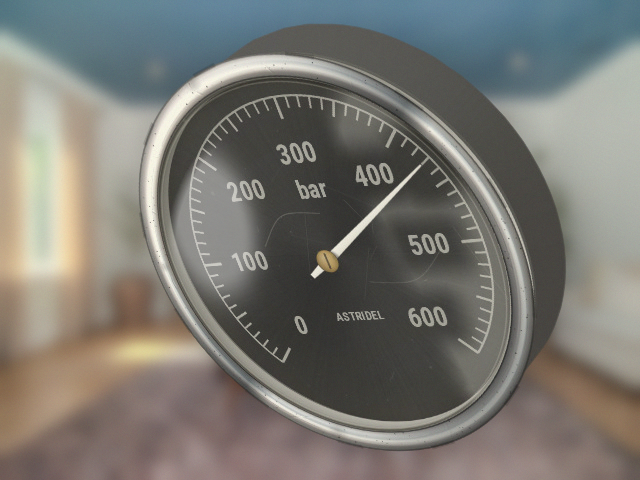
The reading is 430
